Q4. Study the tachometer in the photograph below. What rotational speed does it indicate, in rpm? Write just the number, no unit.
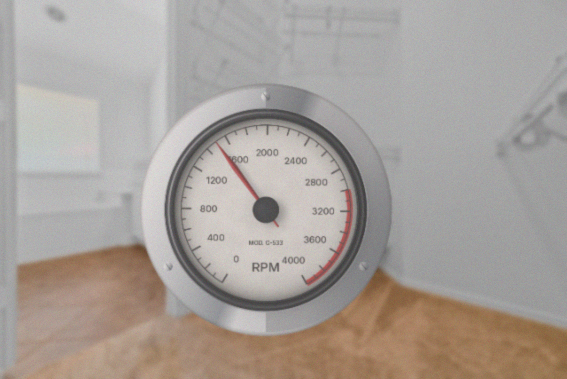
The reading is 1500
